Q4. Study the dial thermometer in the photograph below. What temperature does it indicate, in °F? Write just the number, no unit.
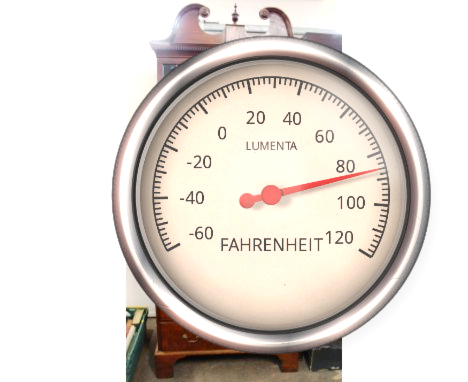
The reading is 86
